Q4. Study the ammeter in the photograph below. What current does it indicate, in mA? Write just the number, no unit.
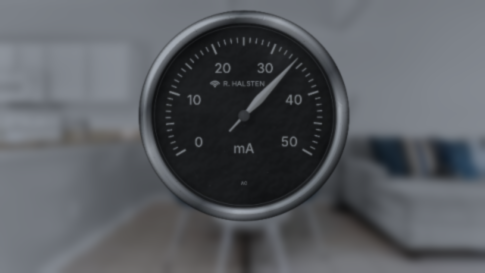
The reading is 34
